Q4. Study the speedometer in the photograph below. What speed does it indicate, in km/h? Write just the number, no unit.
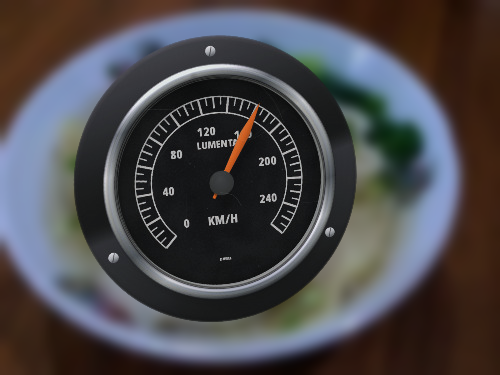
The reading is 160
